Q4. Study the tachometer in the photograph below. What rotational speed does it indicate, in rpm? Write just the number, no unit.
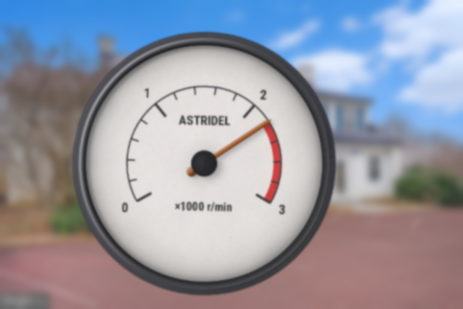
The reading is 2200
